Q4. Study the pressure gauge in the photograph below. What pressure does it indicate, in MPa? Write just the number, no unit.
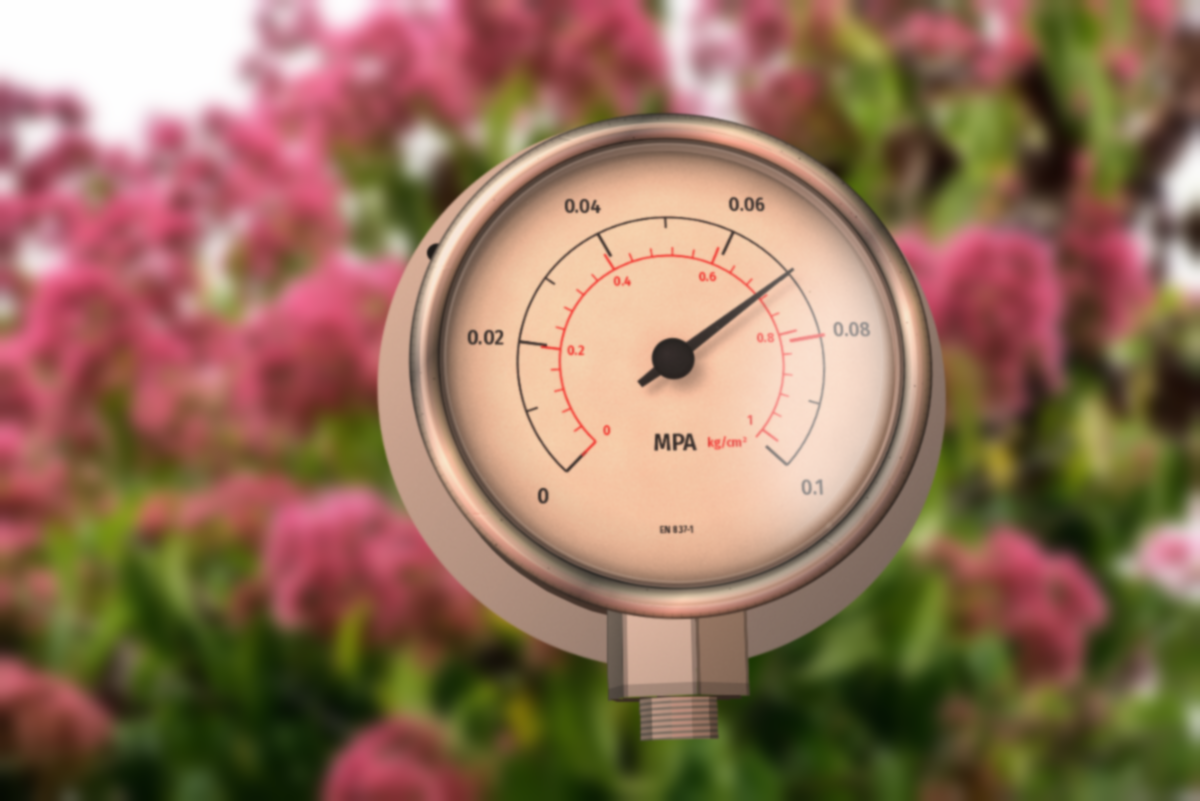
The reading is 0.07
